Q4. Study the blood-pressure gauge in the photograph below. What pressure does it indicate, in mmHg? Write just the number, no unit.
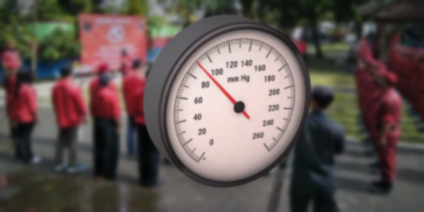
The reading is 90
